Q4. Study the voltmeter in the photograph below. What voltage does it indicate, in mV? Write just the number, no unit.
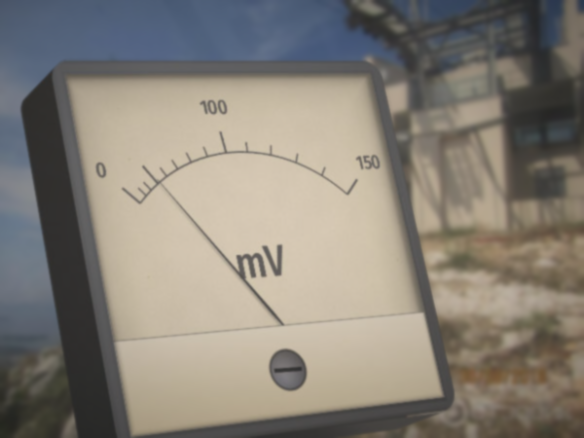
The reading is 50
